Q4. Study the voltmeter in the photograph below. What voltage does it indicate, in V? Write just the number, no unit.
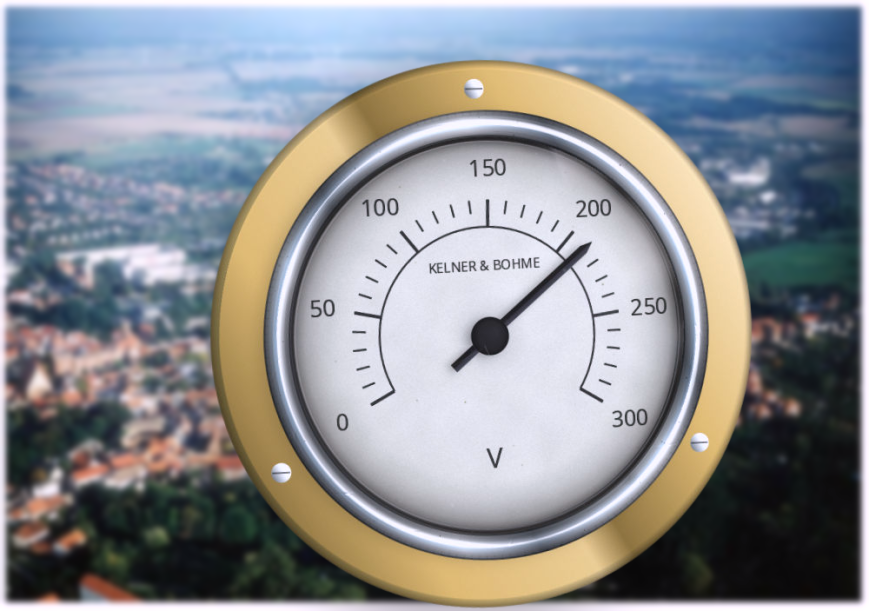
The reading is 210
